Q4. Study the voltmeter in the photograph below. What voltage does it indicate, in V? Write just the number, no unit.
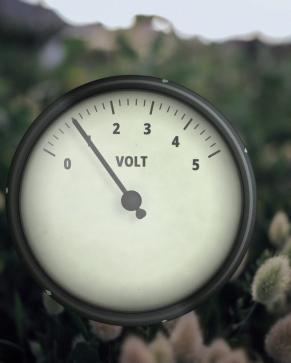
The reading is 1
